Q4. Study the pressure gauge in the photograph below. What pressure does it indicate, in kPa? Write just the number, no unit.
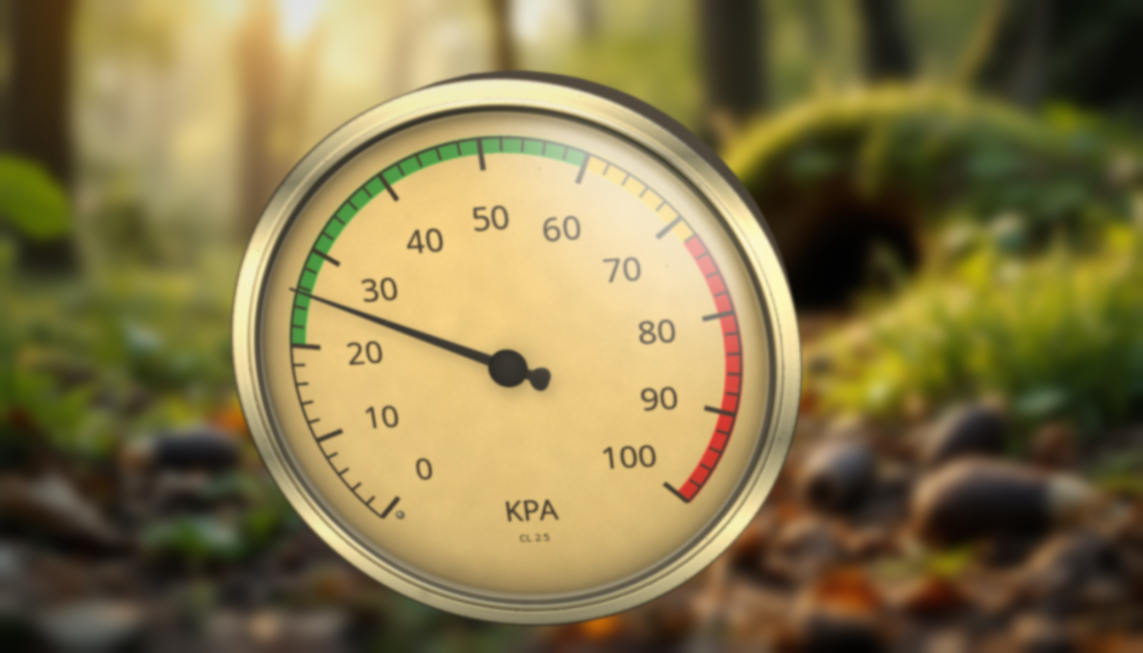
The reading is 26
